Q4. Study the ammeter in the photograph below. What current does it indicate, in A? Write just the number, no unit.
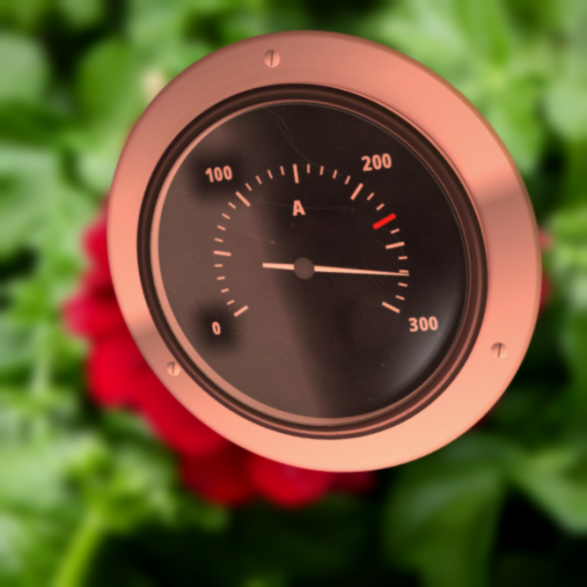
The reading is 270
